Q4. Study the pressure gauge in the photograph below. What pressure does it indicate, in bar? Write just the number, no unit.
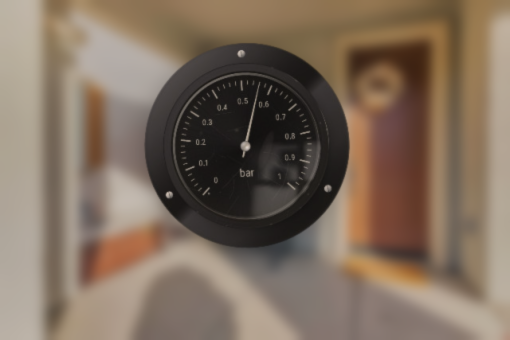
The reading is 0.56
